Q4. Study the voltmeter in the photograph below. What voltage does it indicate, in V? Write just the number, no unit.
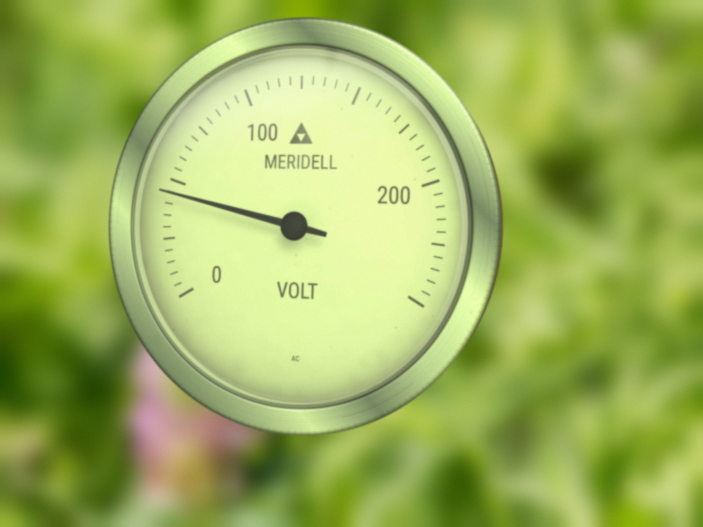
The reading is 45
